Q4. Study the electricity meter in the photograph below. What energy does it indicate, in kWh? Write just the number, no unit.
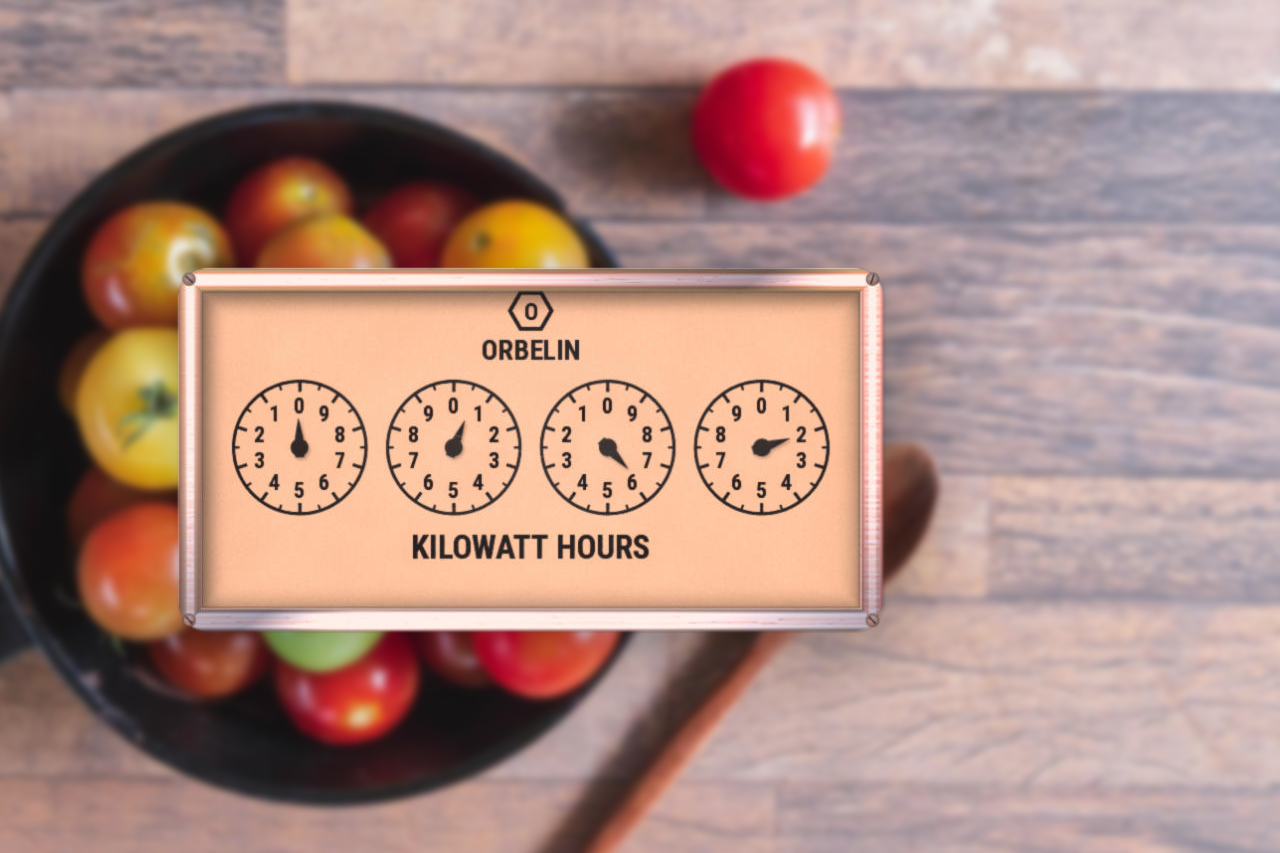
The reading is 62
